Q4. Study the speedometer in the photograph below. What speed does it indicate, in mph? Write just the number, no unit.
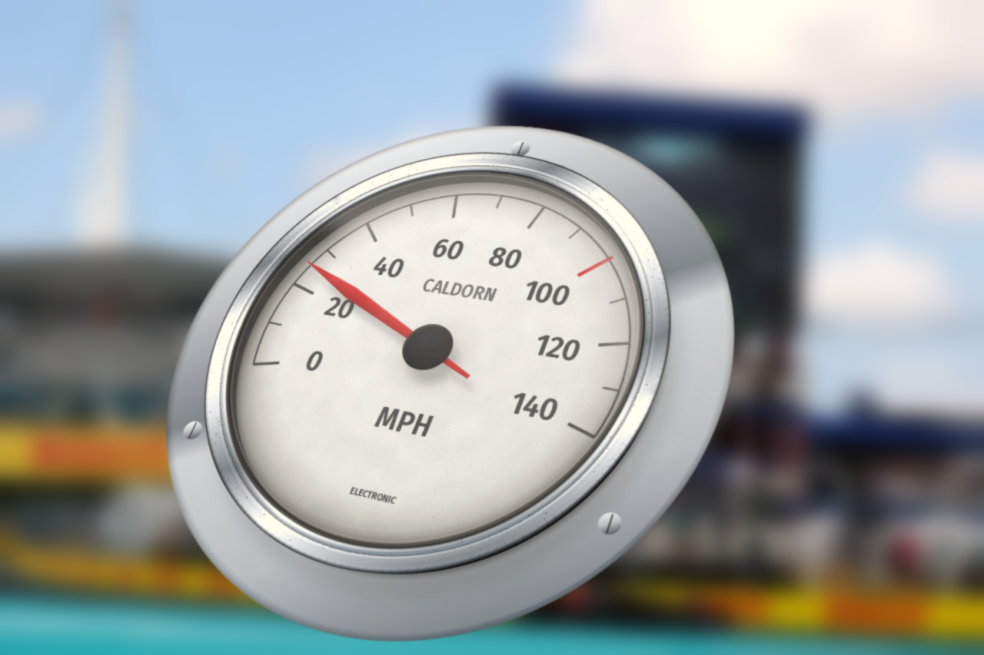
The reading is 25
